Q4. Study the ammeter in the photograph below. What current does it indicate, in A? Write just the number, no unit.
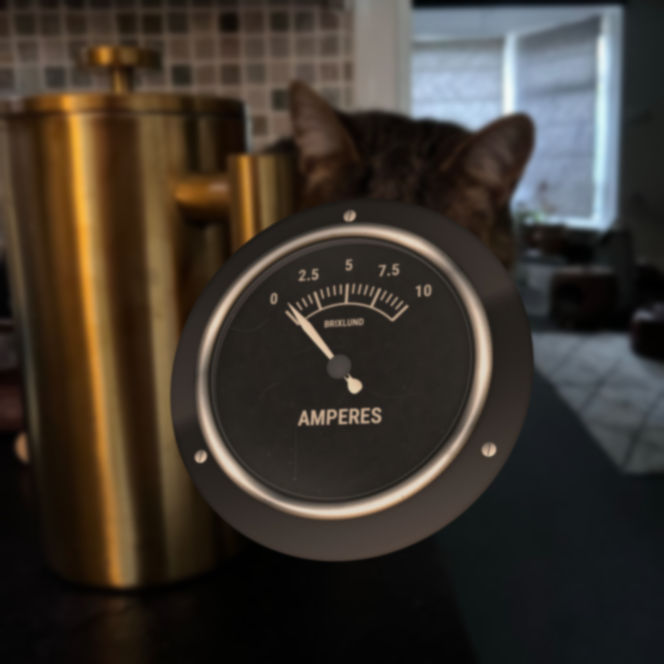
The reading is 0.5
